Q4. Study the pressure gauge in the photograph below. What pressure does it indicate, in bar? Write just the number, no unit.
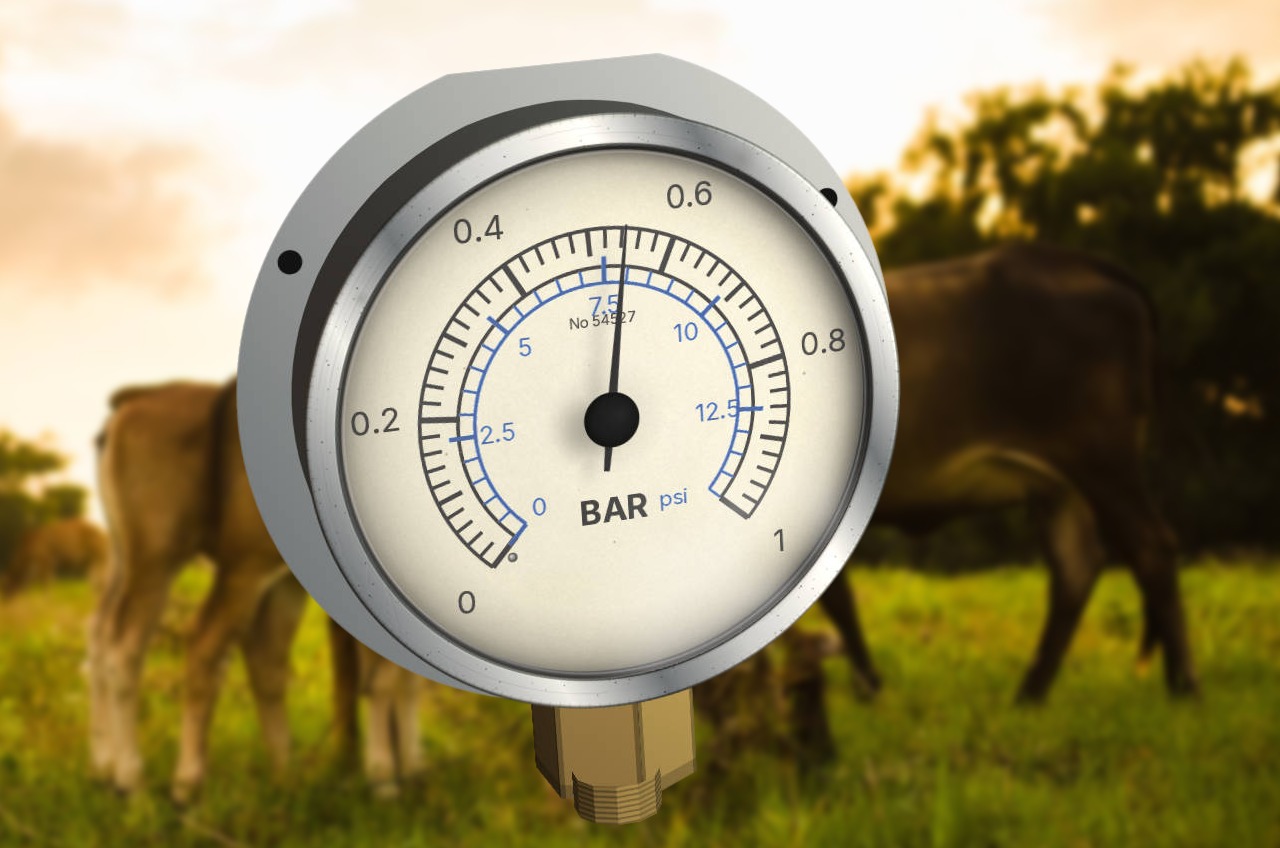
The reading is 0.54
